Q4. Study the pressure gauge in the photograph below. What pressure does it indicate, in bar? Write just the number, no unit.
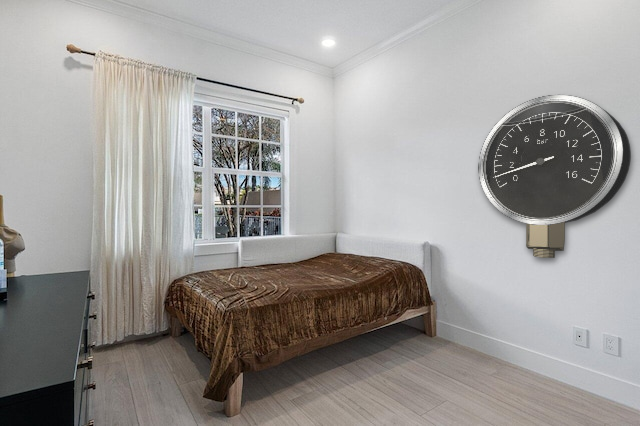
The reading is 1
